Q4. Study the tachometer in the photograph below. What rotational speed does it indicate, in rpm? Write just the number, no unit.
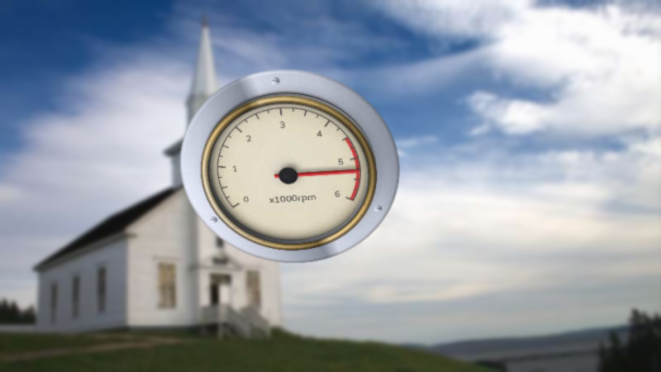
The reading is 5250
